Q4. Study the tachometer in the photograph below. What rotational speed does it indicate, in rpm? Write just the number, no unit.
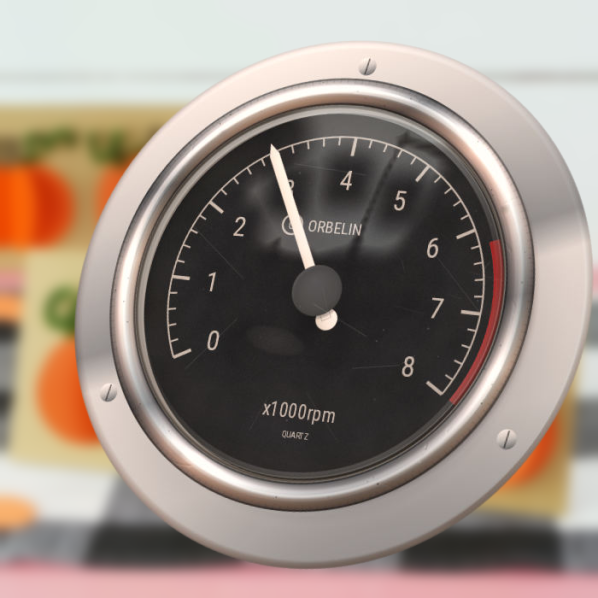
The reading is 3000
